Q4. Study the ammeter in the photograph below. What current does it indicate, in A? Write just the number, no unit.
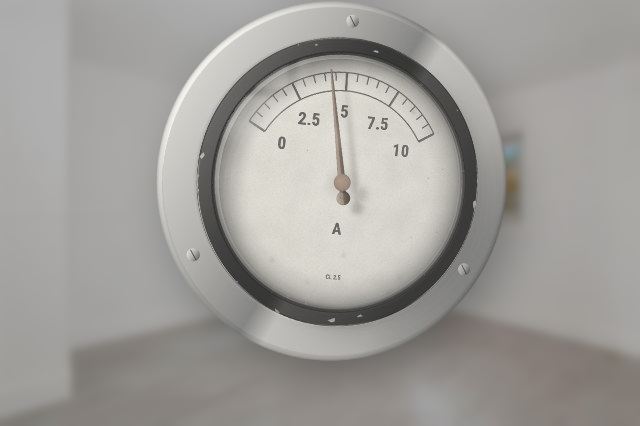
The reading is 4.25
